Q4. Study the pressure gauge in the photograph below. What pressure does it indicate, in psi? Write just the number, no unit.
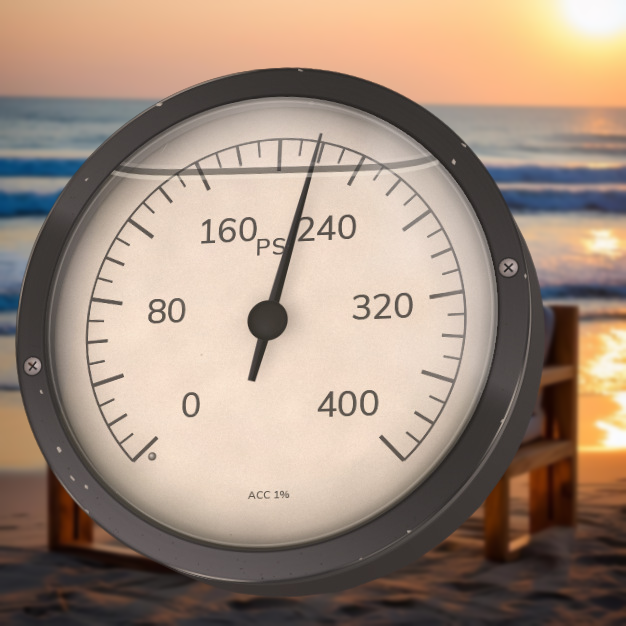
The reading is 220
